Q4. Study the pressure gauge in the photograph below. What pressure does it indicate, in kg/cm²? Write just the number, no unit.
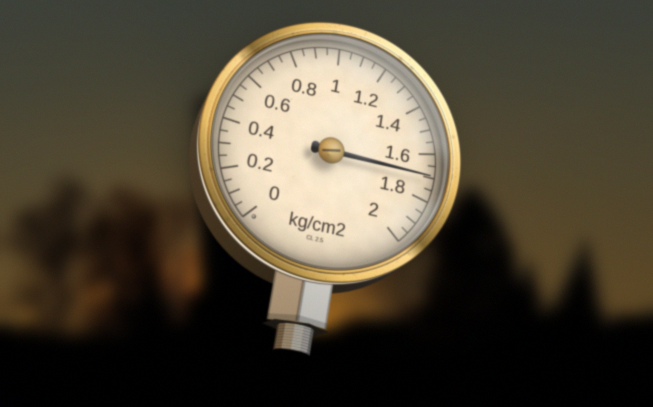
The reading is 1.7
